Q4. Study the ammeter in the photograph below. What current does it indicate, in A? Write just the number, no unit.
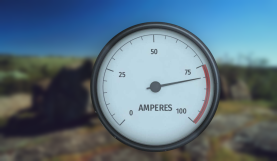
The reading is 80
